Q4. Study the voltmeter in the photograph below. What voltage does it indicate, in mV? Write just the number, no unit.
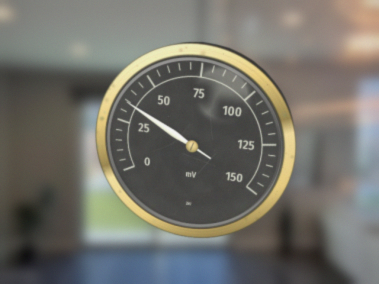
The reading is 35
